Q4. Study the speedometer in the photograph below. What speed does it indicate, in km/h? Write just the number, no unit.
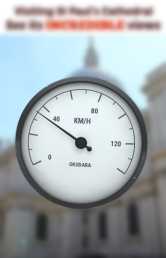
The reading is 35
